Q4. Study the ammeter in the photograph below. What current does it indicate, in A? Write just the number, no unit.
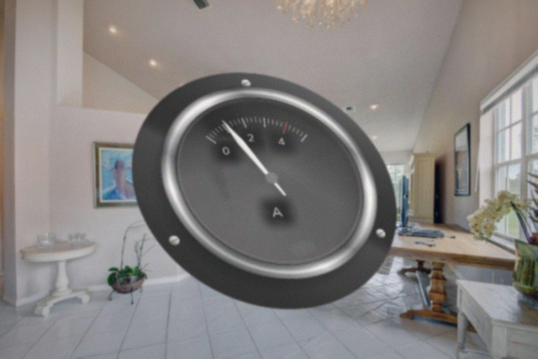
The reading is 1
